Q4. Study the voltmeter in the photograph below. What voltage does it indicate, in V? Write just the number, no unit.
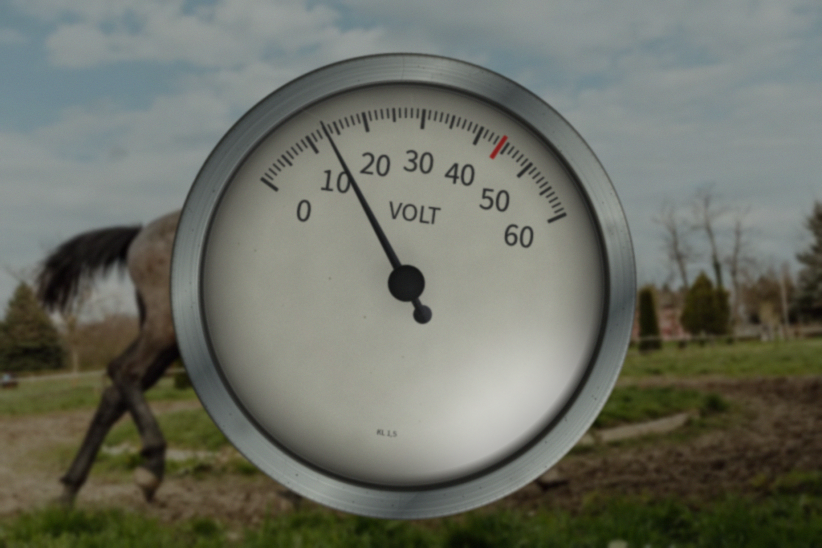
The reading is 13
